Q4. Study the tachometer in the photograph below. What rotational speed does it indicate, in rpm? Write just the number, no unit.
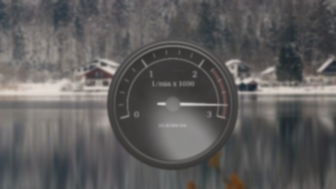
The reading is 2800
